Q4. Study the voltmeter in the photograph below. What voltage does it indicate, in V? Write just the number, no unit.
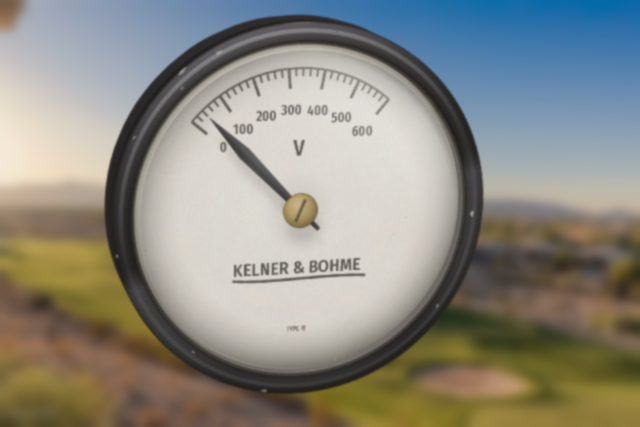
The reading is 40
